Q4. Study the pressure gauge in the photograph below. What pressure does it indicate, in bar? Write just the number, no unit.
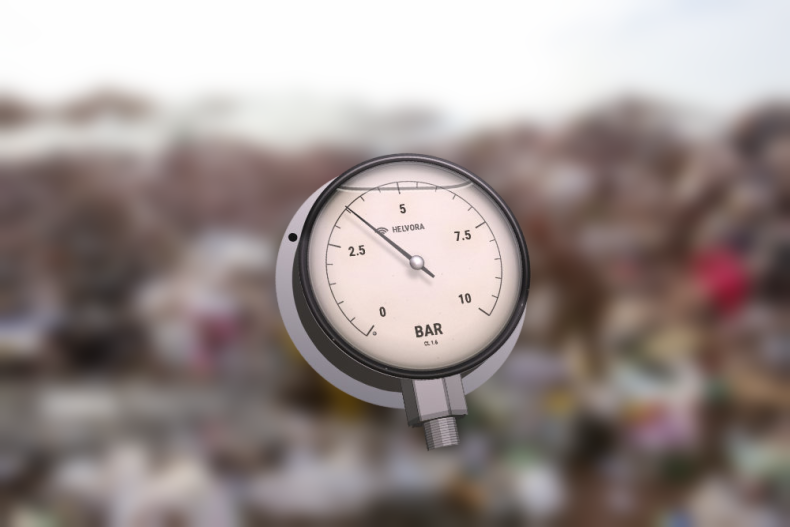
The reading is 3.5
